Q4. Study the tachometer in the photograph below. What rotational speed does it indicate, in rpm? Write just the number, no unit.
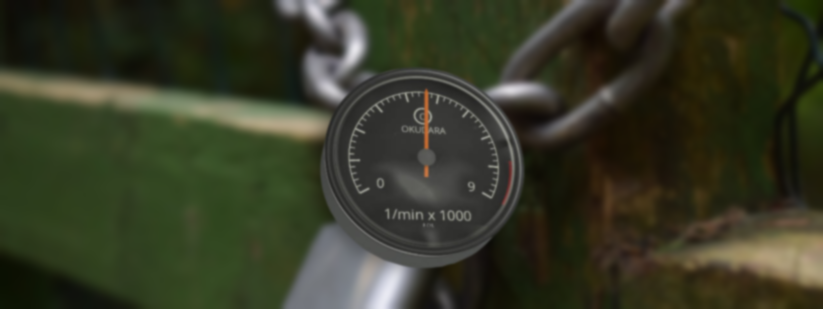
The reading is 4600
